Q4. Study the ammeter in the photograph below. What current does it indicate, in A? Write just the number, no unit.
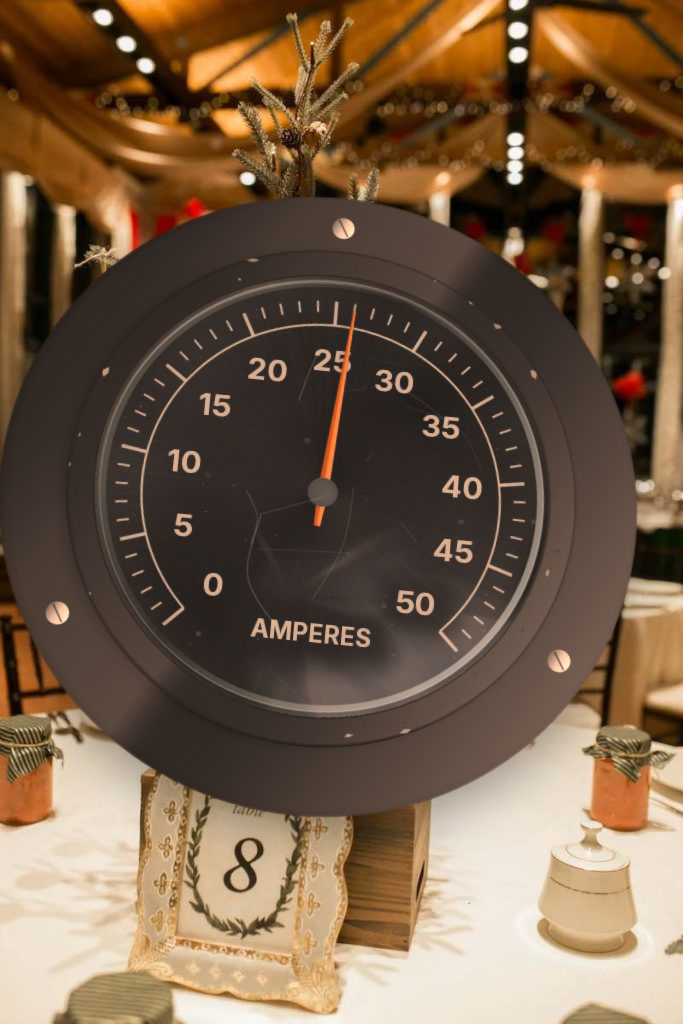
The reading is 26
